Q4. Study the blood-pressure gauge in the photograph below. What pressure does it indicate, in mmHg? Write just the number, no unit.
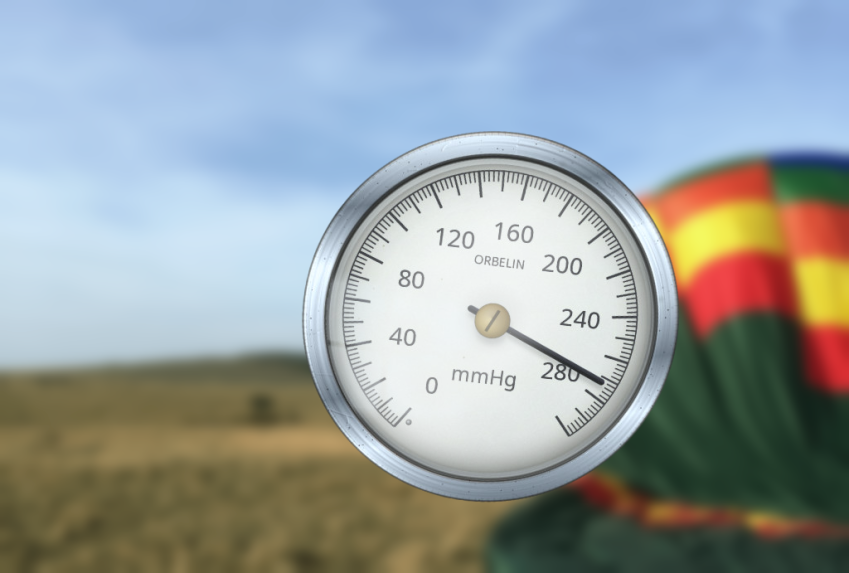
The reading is 272
